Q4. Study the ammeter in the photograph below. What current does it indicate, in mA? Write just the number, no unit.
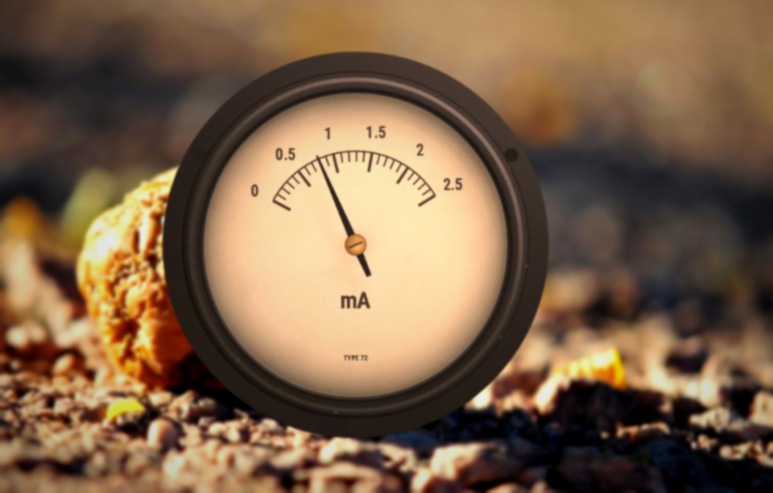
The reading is 0.8
